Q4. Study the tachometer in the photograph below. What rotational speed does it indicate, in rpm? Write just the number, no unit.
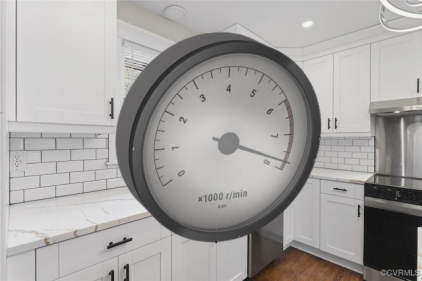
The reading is 7750
